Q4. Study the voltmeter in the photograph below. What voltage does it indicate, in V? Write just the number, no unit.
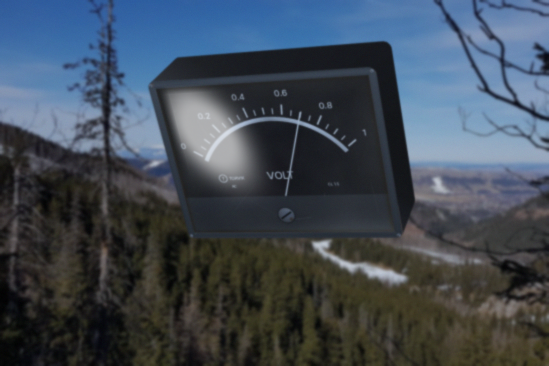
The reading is 0.7
